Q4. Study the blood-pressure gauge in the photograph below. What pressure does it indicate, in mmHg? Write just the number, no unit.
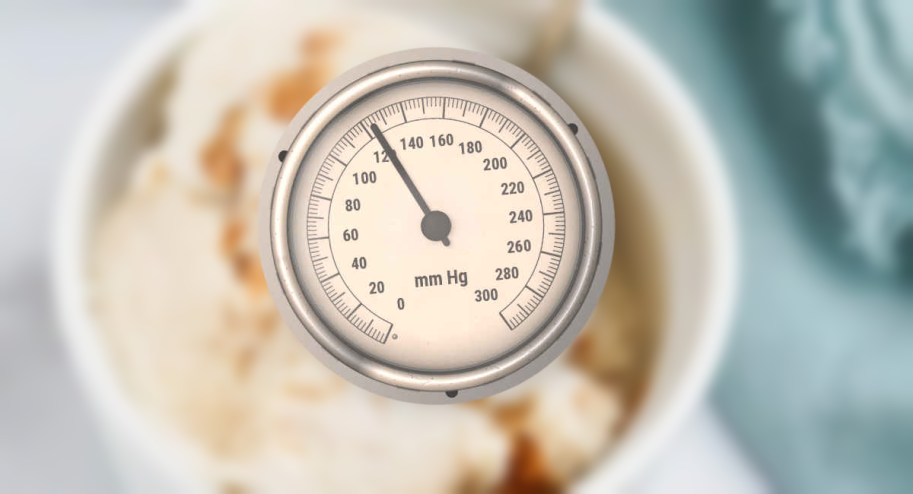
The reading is 124
